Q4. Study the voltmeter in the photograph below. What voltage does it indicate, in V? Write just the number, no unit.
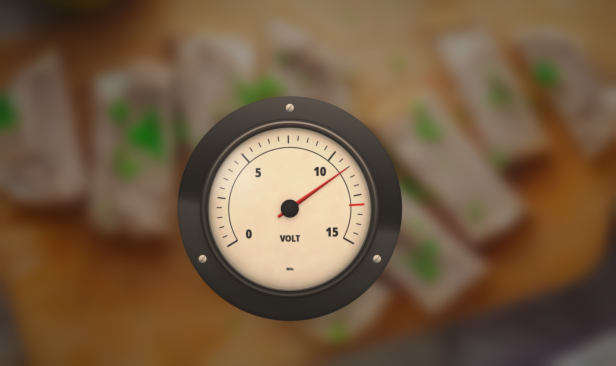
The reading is 11
